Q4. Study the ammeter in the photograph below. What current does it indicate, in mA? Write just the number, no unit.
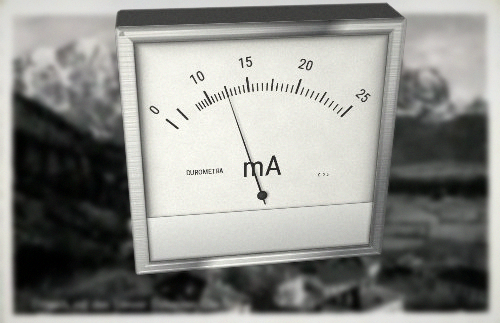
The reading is 12.5
